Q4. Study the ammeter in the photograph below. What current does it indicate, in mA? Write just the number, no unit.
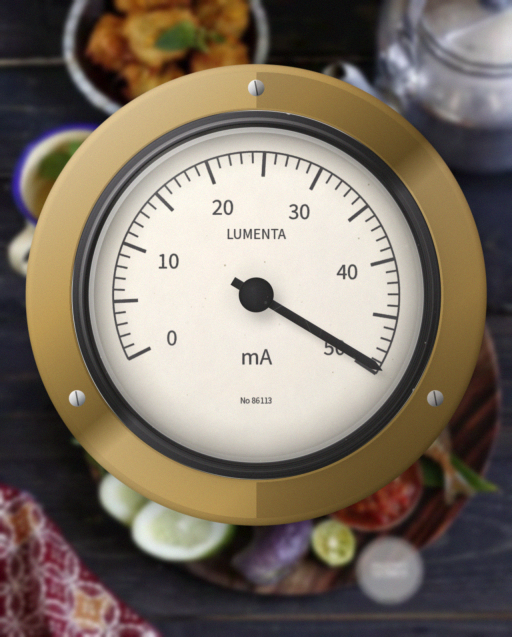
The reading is 49.5
